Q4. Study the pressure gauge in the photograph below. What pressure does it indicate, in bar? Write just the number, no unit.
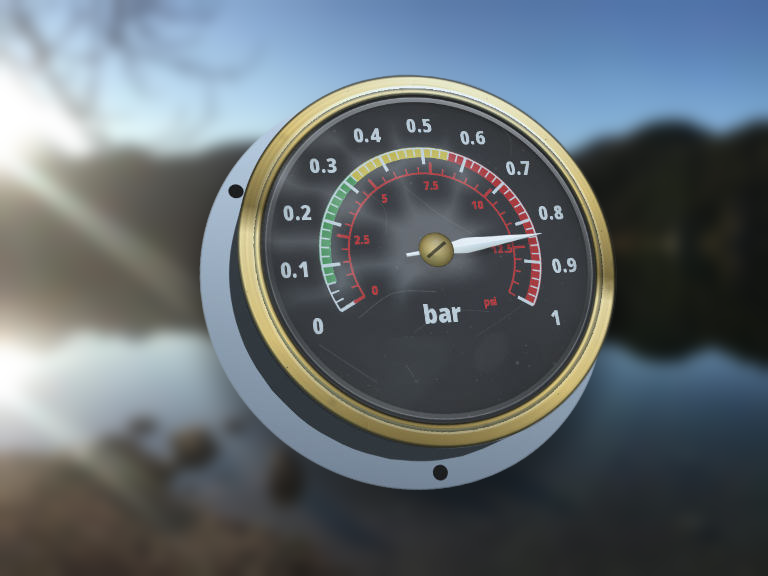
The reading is 0.84
